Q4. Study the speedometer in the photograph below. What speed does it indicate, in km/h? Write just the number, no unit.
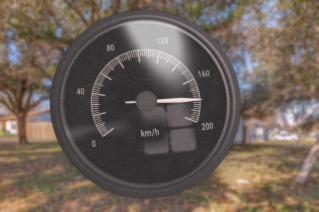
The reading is 180
